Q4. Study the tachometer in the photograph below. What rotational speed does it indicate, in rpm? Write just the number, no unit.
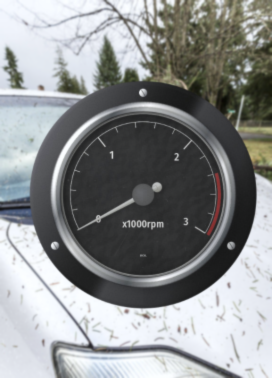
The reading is 0
